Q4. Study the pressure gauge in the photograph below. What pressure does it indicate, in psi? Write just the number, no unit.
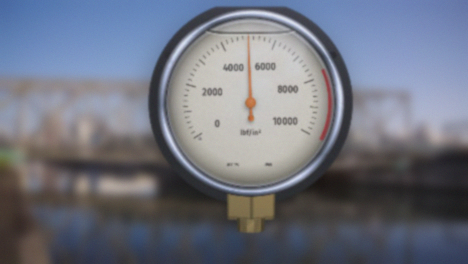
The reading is 5000
